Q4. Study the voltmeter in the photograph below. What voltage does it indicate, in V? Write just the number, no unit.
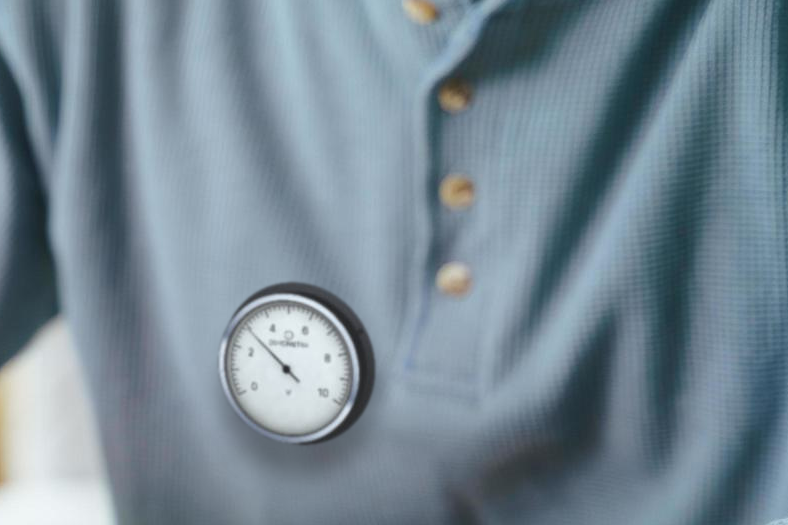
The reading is 3
